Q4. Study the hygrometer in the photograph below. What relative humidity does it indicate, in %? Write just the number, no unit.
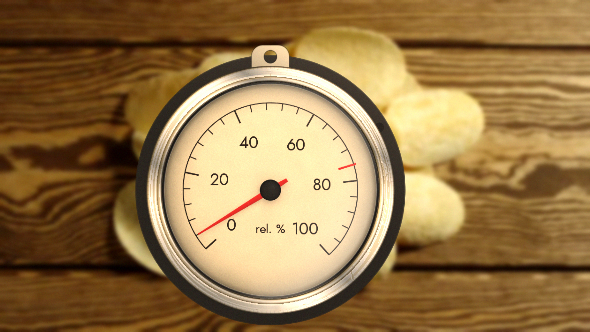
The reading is 4
